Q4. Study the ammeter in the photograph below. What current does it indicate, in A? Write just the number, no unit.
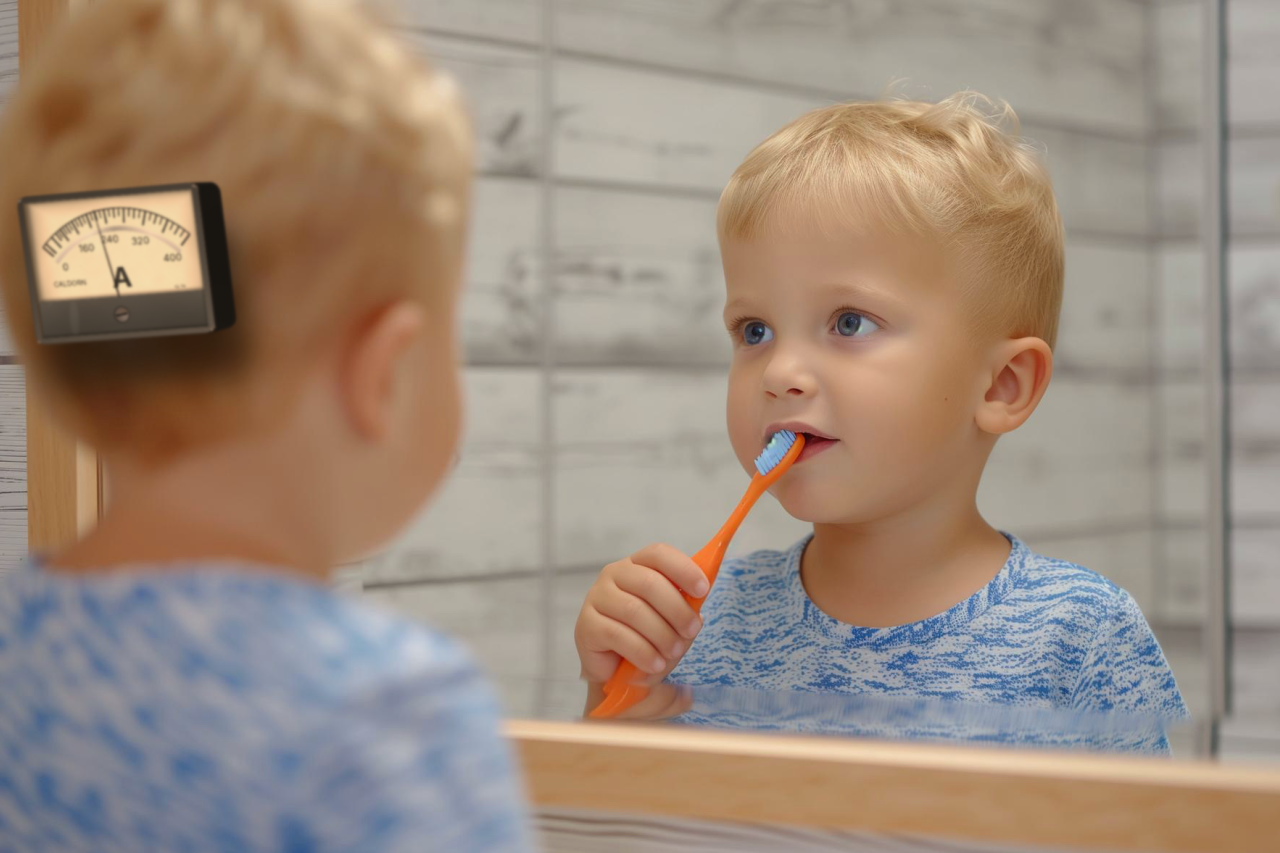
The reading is 220
